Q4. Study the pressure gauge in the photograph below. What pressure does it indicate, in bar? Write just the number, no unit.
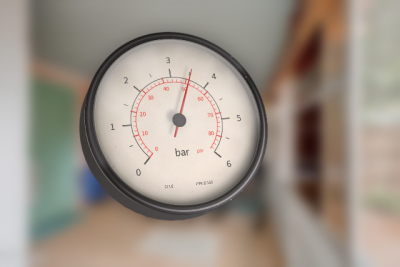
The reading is 3.5
